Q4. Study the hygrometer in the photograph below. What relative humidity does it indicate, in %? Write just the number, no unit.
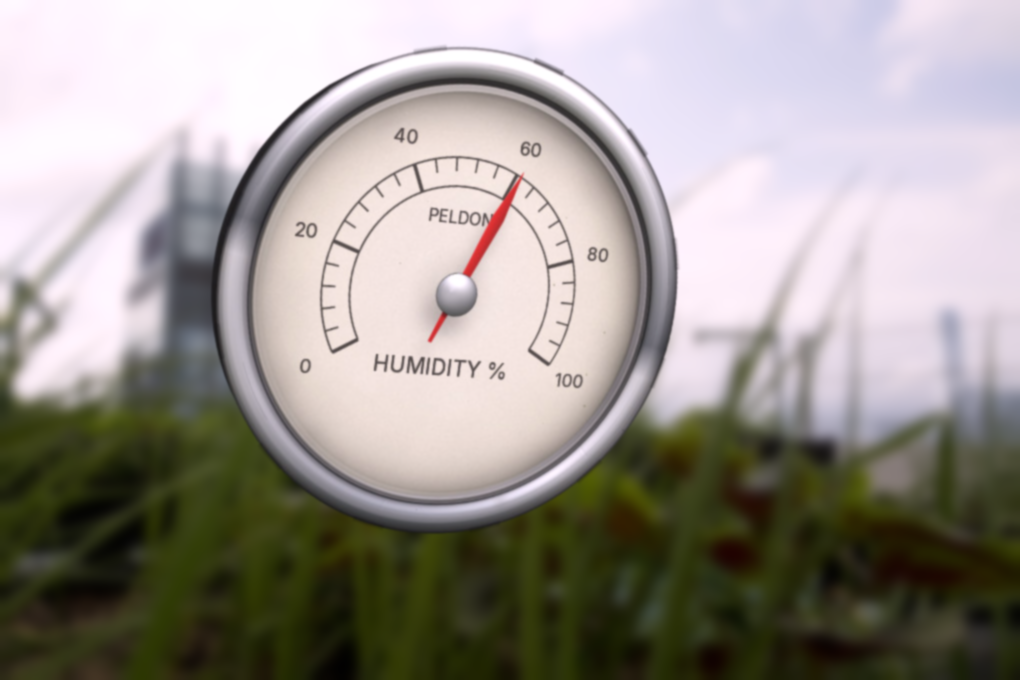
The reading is 60
